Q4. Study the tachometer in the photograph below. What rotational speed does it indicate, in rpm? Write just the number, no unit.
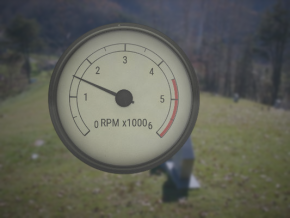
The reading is 1500
